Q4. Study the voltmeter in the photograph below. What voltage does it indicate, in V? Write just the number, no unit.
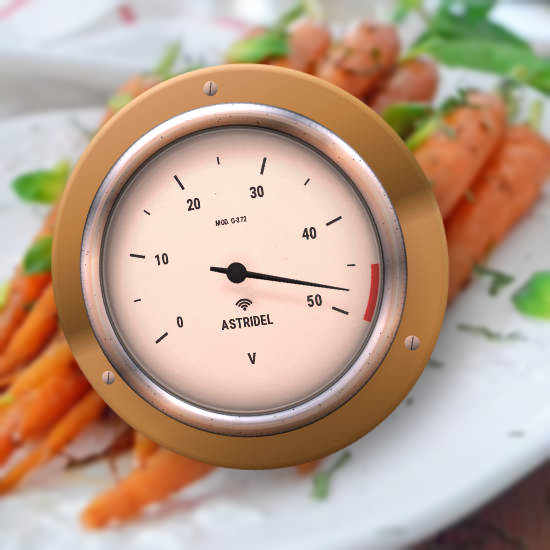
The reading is 47.5
